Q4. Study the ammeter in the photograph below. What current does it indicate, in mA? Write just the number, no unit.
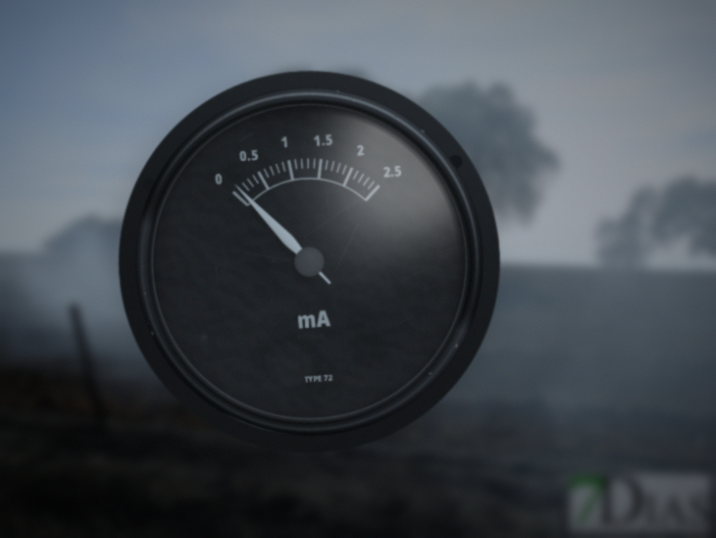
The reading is 0.1
